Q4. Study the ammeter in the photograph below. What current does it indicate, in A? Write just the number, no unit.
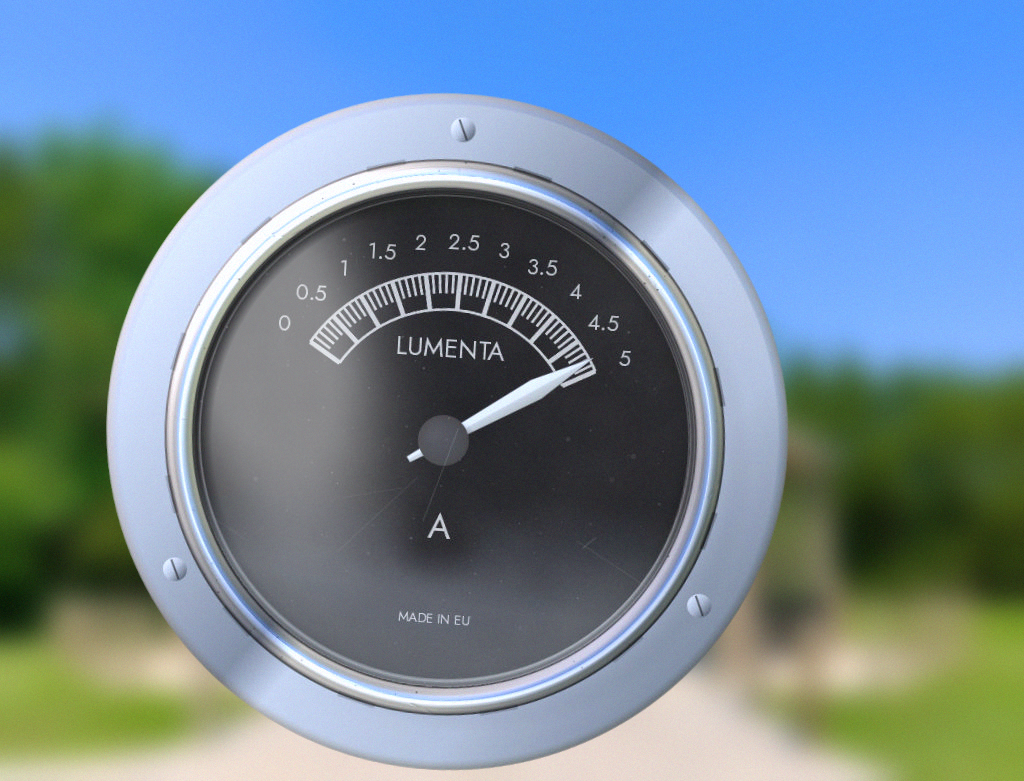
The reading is 4.8
